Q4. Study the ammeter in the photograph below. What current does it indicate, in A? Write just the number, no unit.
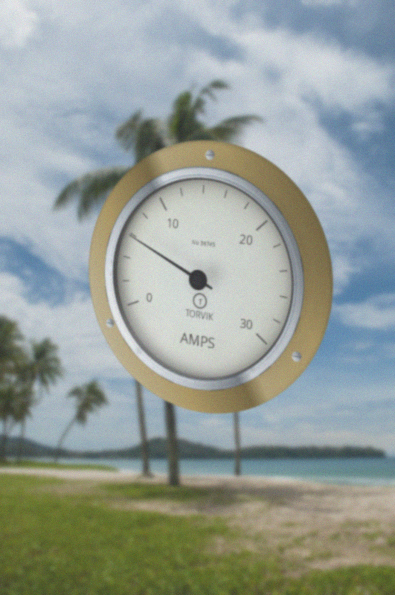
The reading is 6
